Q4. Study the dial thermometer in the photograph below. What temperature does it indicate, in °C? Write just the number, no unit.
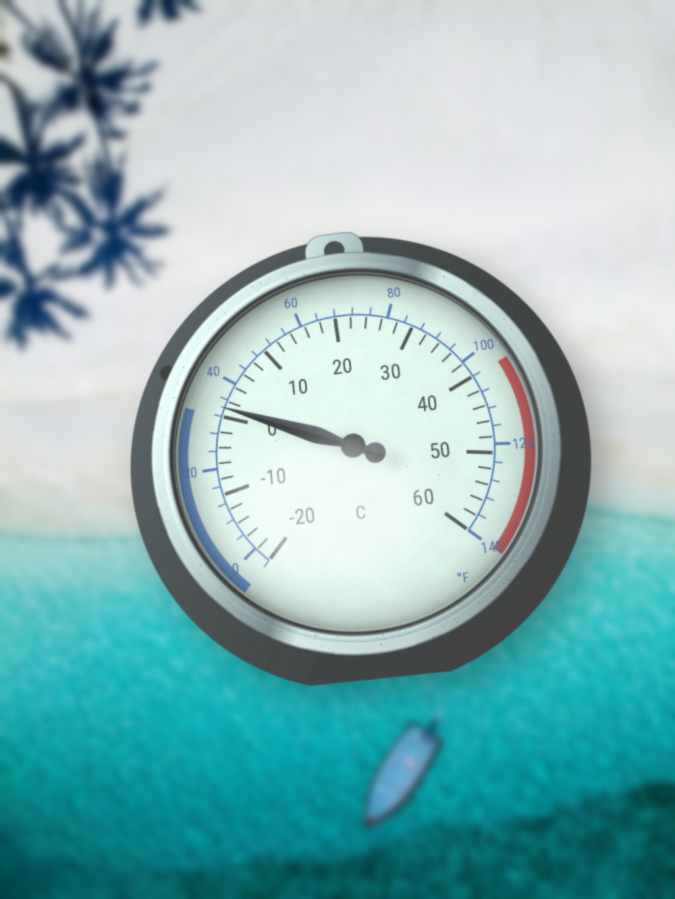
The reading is 1
